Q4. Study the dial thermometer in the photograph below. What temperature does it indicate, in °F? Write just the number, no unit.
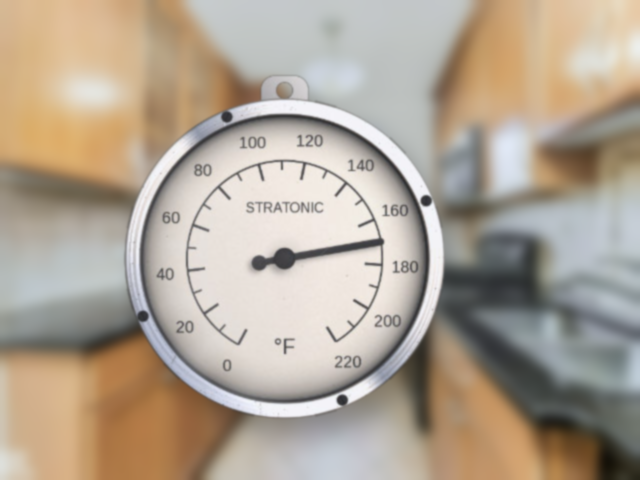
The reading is 170
